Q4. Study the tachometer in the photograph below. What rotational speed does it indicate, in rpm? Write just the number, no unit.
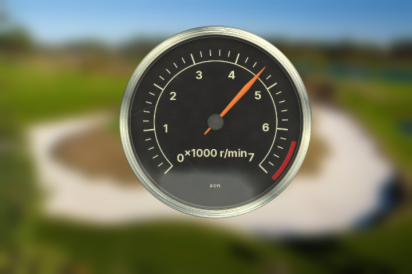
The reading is 4600
